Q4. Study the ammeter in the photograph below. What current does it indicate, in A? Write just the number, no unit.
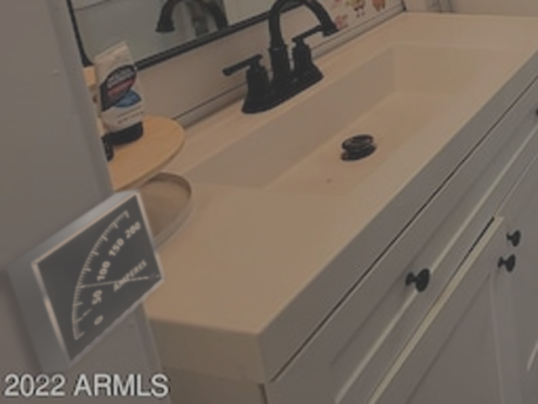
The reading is 75
